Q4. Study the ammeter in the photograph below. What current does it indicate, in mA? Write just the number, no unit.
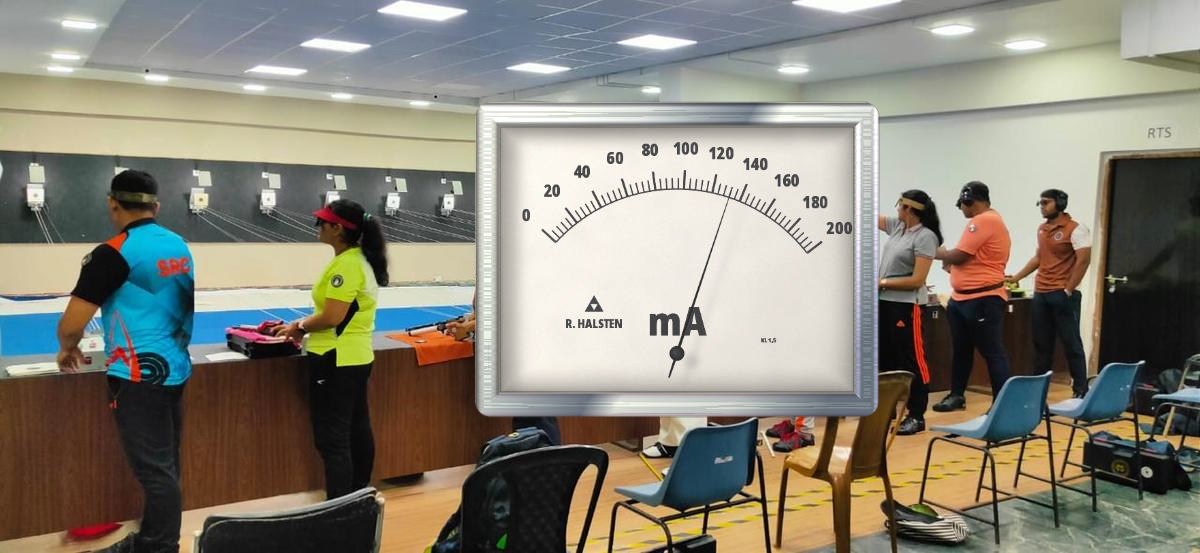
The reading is 132
